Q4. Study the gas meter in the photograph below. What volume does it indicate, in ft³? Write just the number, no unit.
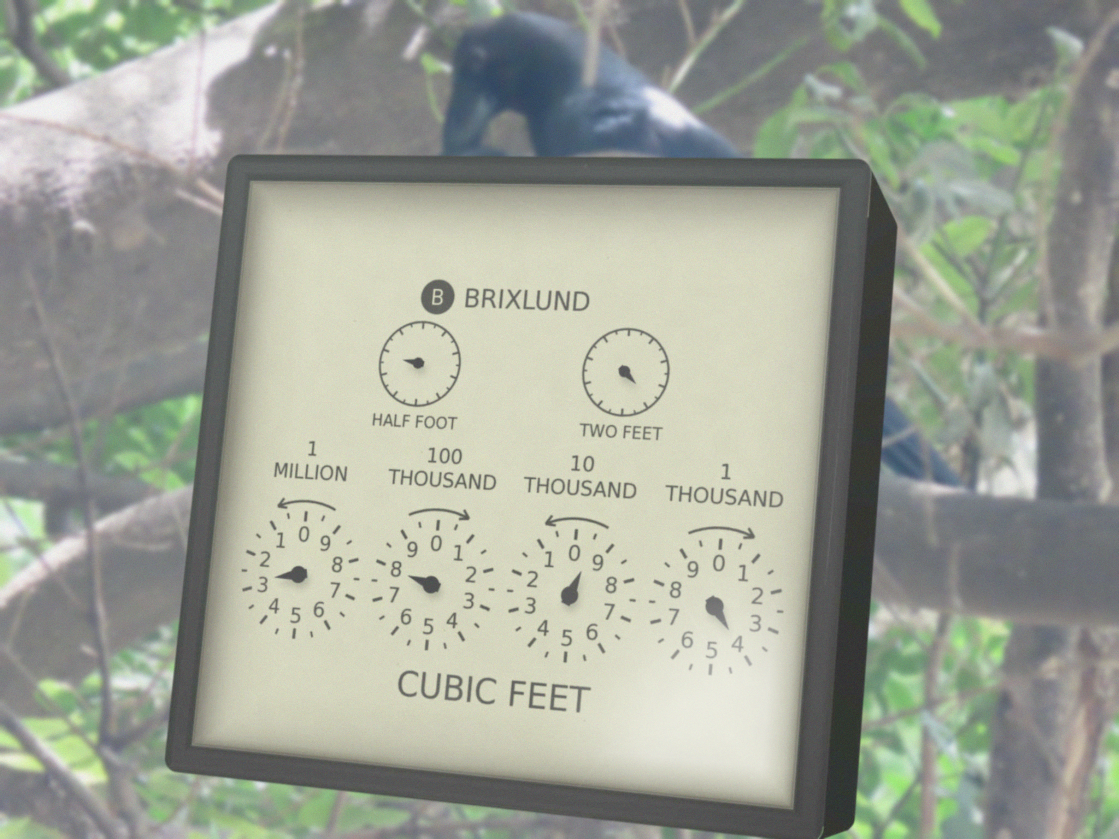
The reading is 279400
